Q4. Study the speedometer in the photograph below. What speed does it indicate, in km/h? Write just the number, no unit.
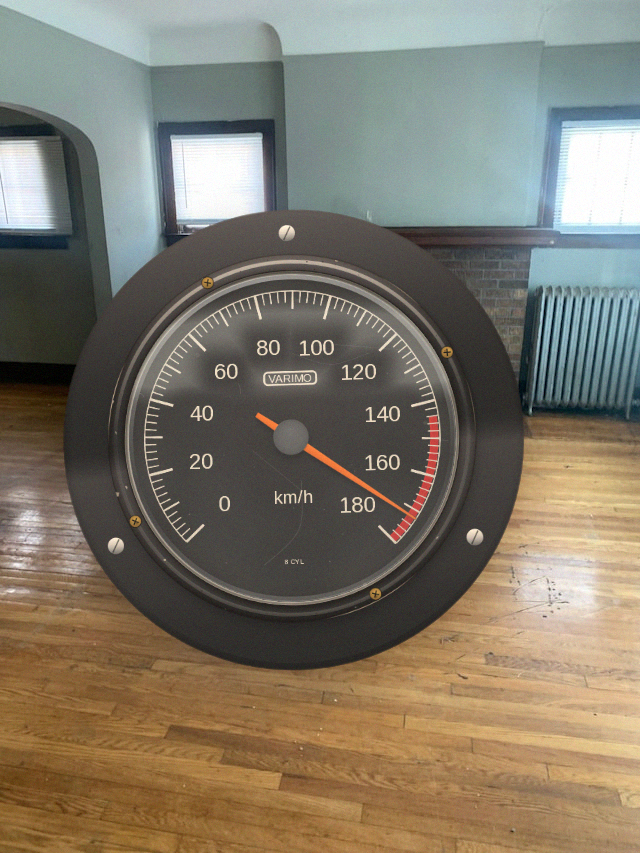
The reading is 172
